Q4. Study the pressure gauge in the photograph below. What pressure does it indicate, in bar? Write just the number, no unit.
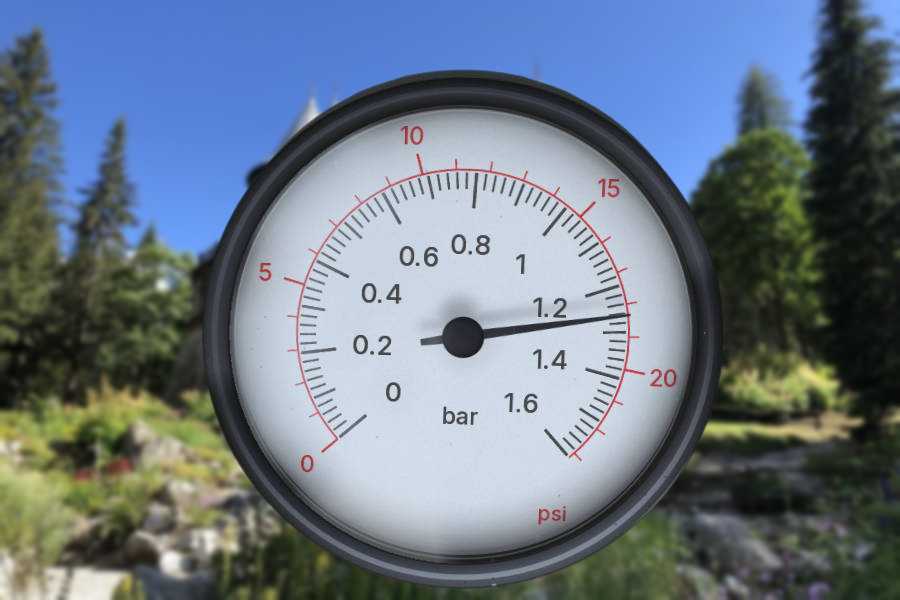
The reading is 1.26
